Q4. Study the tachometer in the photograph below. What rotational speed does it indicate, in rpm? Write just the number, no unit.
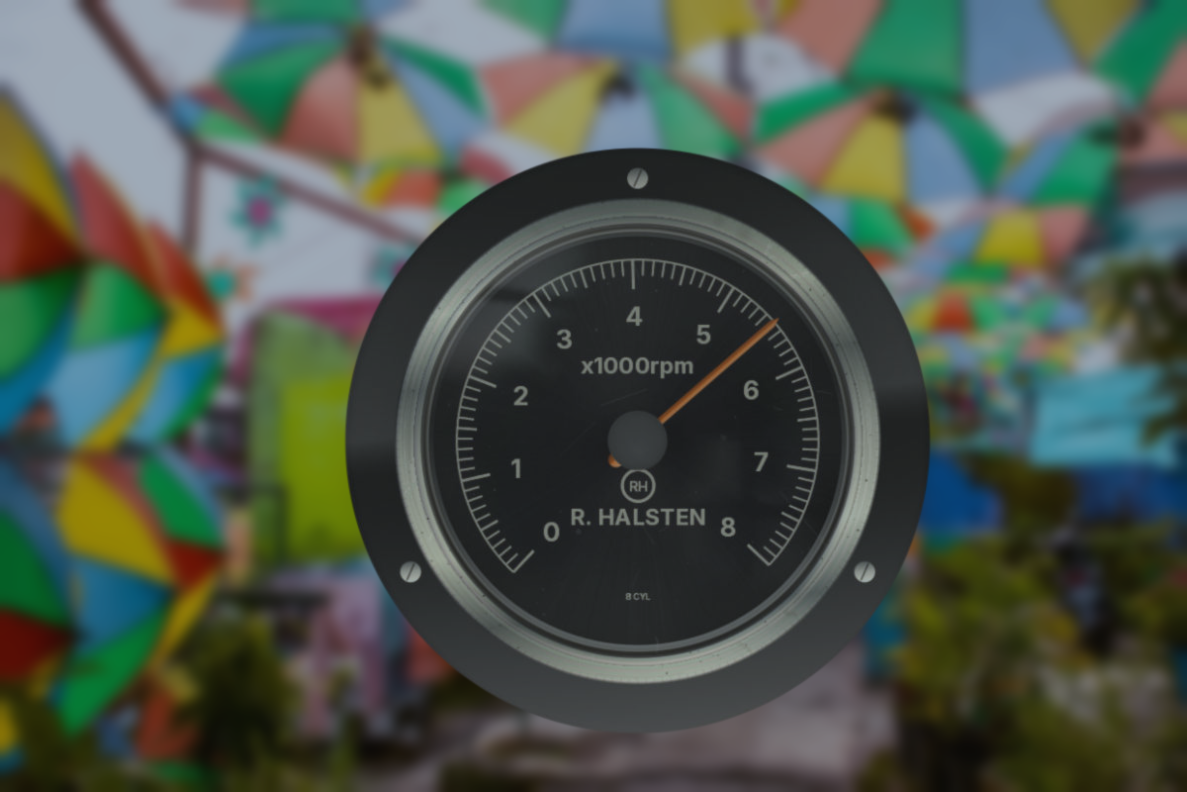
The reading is 5500
